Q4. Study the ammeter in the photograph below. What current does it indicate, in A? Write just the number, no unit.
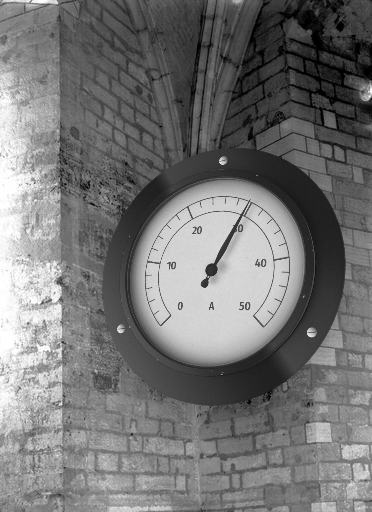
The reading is 30
